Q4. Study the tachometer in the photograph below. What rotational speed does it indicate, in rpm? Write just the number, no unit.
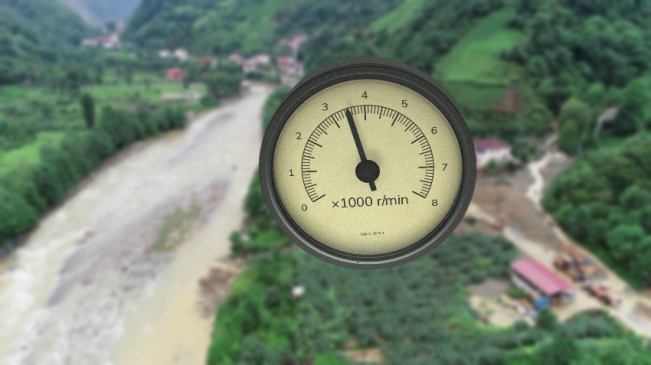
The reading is 3500
